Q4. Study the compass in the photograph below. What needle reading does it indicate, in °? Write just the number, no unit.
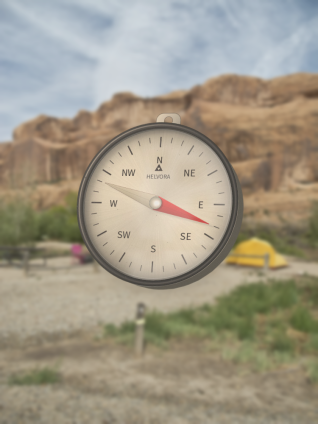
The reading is 110
